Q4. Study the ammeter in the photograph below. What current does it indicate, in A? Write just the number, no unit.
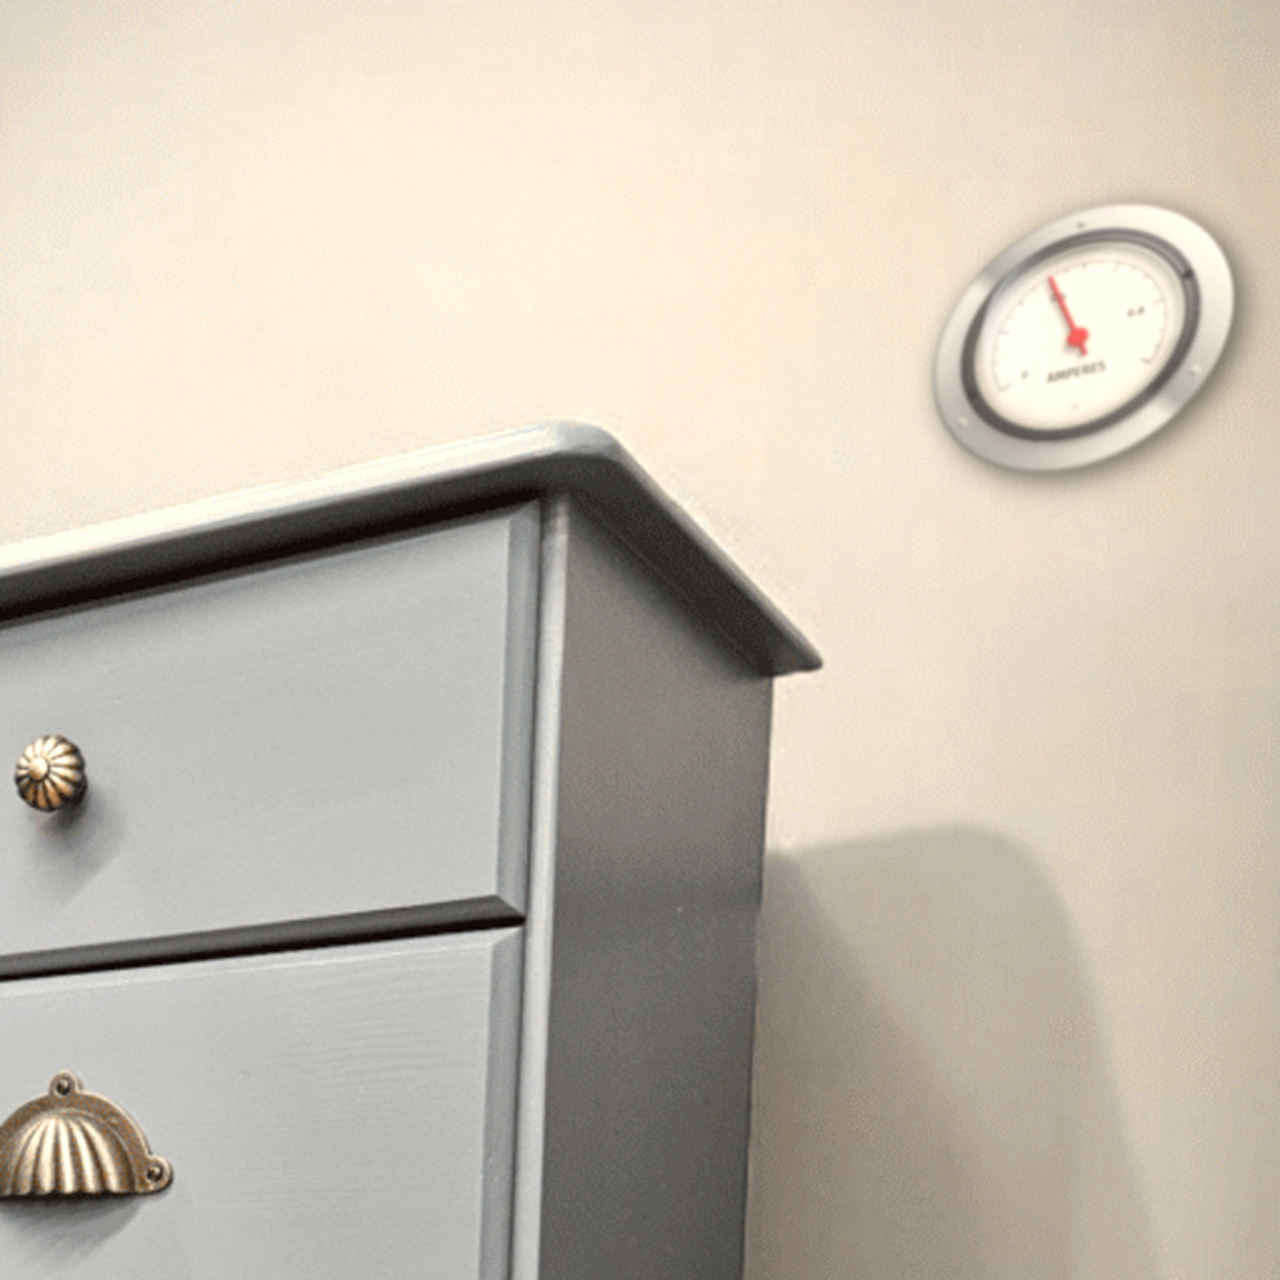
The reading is 0.4
